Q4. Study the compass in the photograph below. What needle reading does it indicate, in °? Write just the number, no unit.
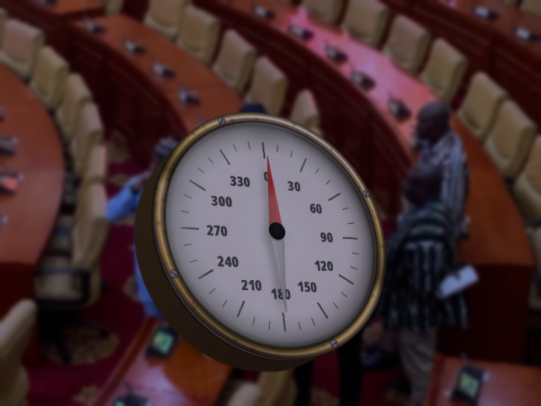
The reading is 0
